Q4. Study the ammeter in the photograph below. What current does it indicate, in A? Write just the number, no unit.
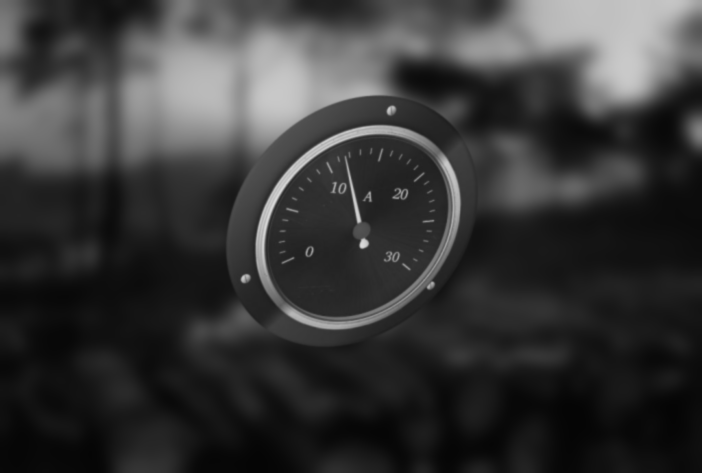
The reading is 11.5
